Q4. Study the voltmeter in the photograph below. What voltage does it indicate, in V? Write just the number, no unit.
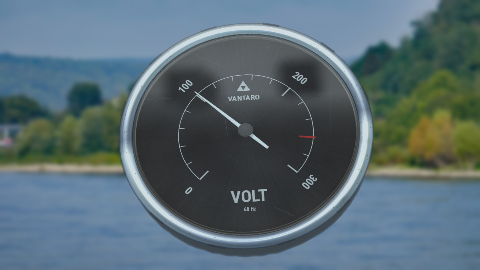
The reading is 100
